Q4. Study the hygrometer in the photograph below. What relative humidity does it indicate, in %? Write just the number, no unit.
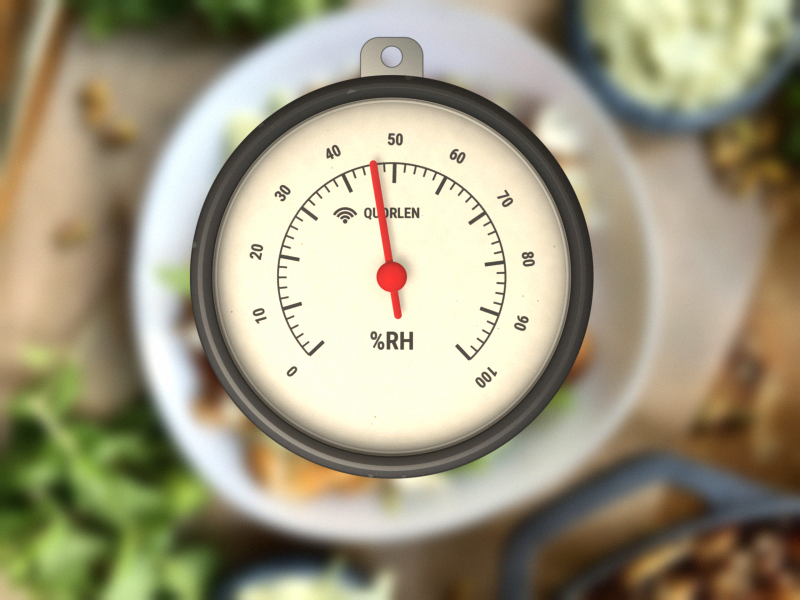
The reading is 46
